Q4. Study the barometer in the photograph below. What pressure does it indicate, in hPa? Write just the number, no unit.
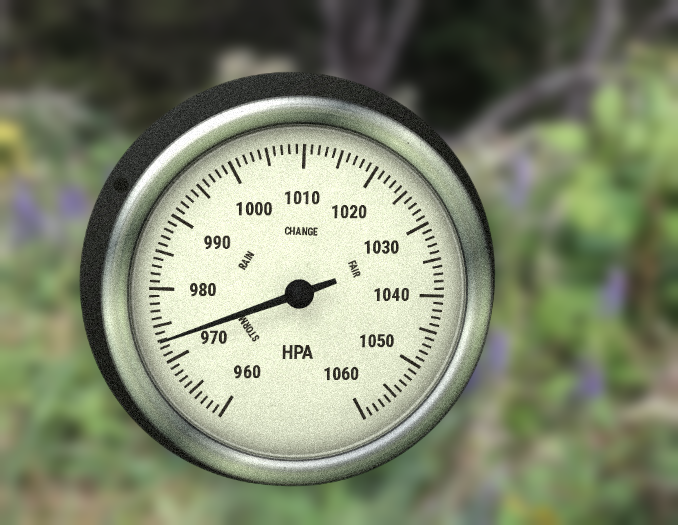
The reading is 973
